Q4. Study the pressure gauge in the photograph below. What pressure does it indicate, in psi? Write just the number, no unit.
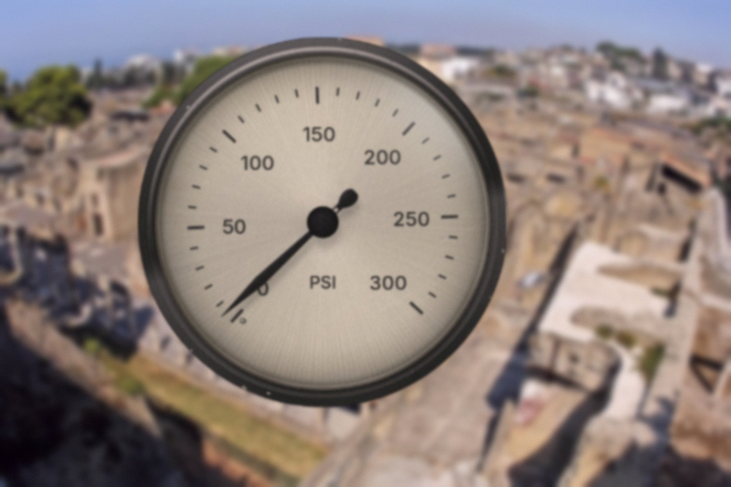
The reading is 5
